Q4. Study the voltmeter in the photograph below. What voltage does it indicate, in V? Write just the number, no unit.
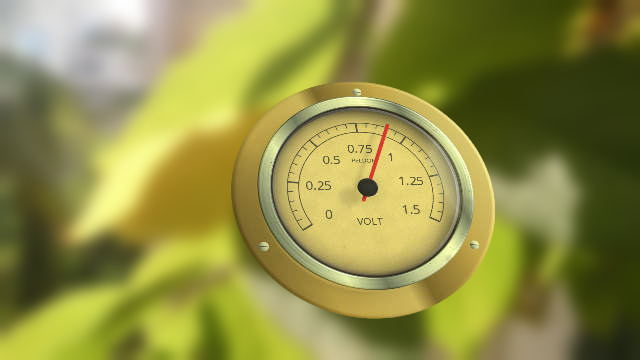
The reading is 0.9
